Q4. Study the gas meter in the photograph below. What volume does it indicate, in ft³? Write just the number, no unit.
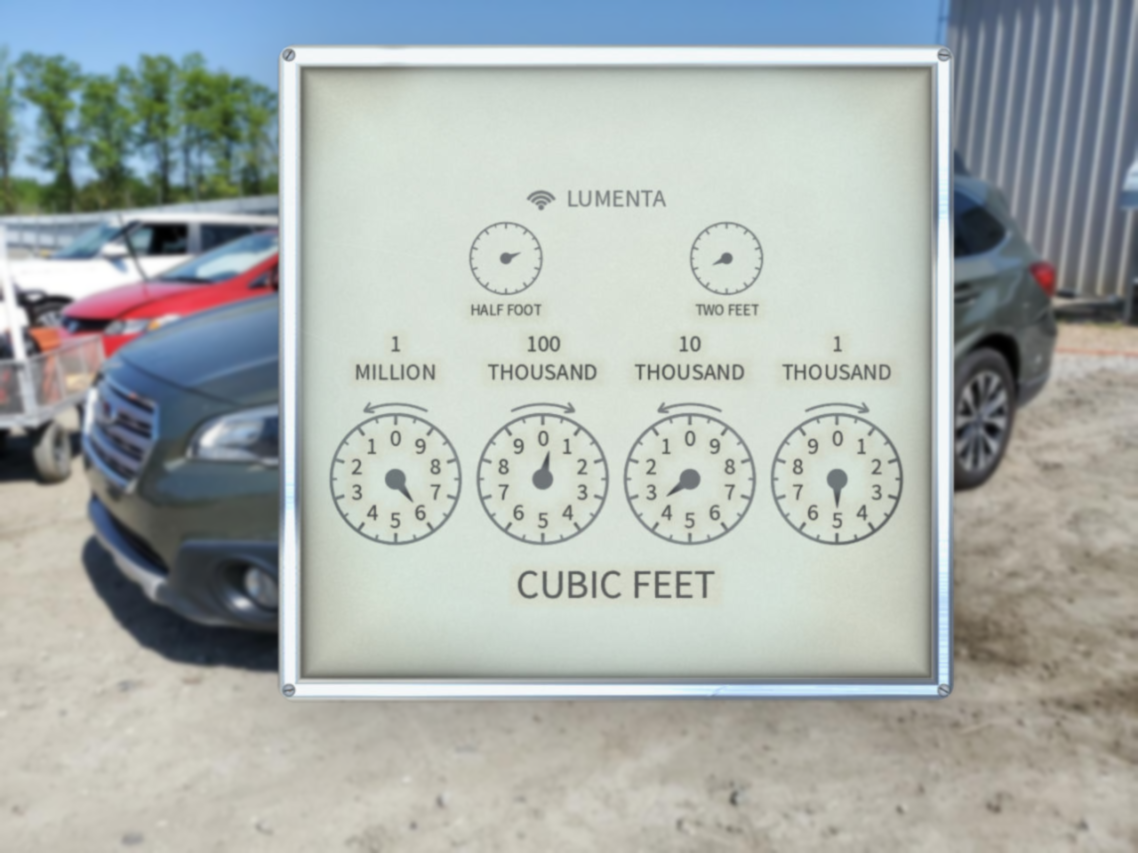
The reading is 603500
